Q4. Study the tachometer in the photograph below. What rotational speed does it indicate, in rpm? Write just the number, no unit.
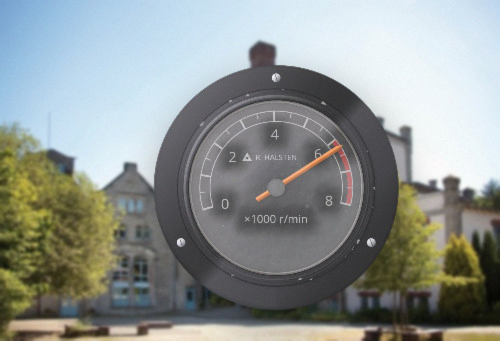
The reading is 6250
